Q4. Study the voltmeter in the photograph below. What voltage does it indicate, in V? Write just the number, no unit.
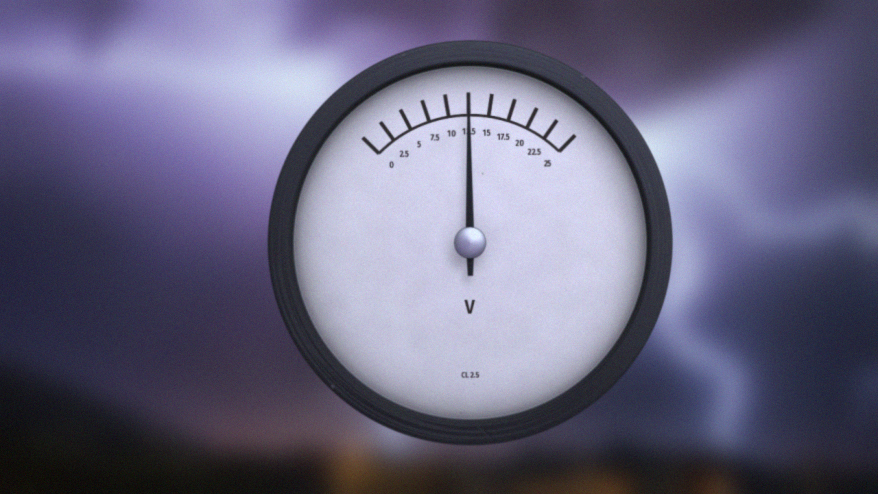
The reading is 12.5
